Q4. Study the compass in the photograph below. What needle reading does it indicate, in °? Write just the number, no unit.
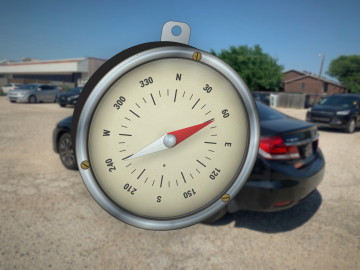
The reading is 60
